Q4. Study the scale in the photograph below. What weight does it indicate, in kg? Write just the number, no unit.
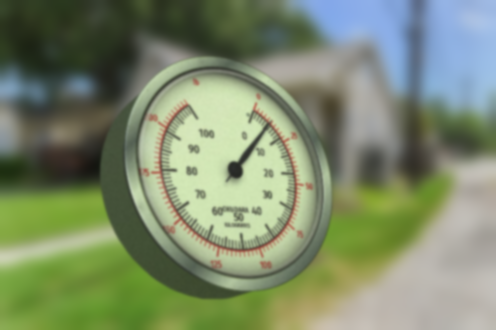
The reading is 5
